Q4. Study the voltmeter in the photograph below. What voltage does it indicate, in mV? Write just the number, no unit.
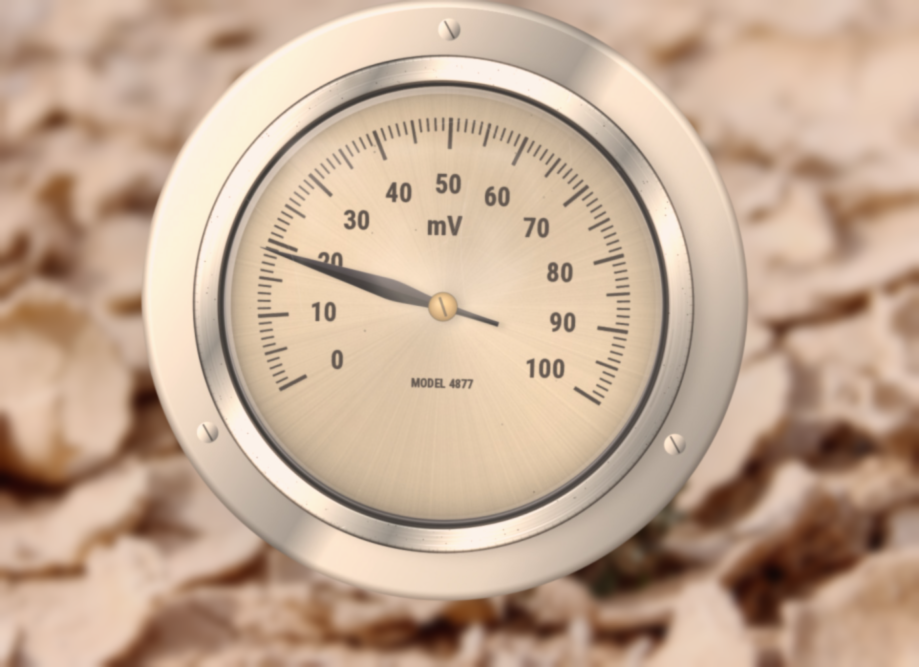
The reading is 19
